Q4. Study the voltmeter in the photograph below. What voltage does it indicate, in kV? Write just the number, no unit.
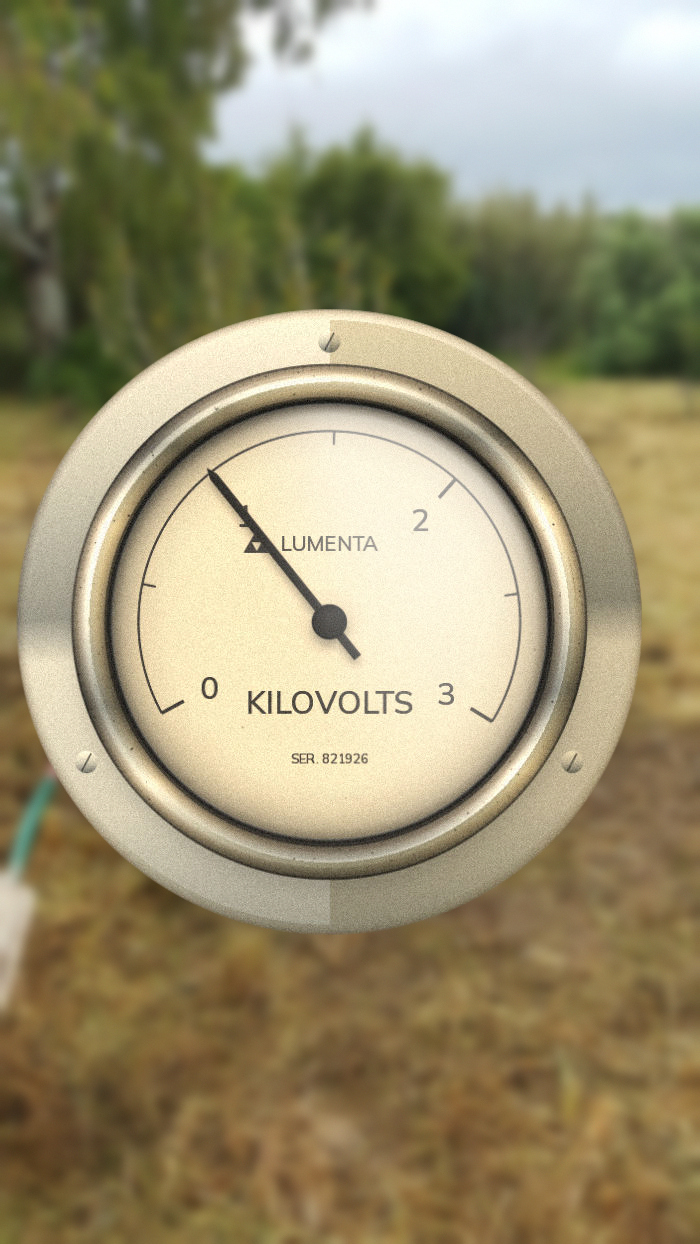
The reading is 1
